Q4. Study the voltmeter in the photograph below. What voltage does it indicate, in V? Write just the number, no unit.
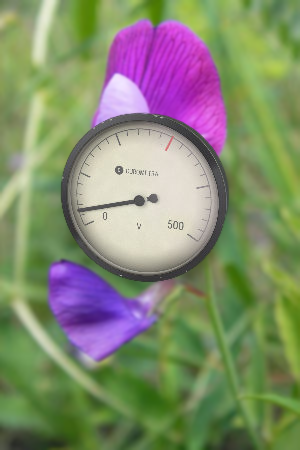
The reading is 30
